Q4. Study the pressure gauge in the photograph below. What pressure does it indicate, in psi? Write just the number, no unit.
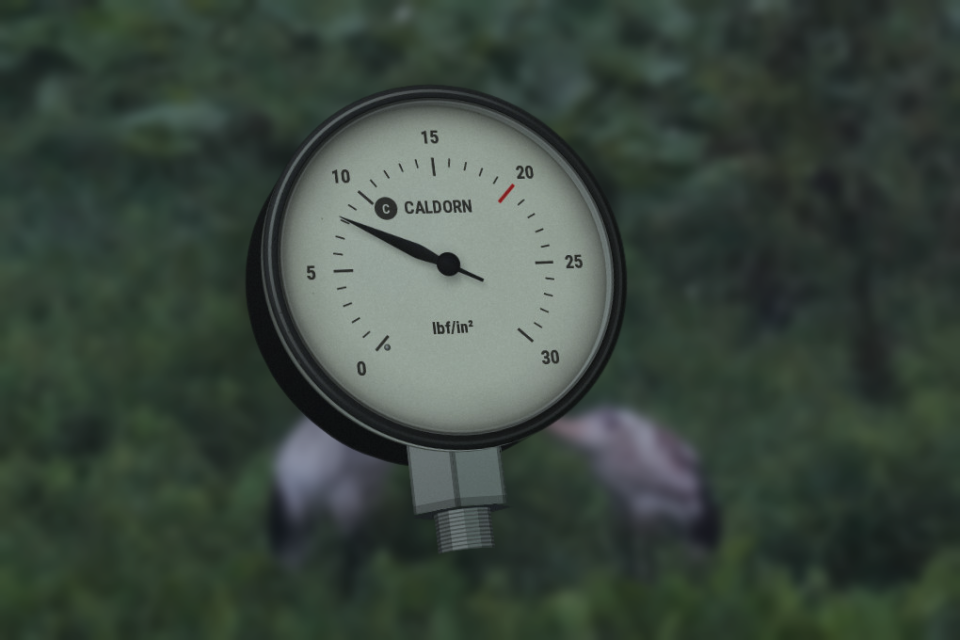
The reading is 8
